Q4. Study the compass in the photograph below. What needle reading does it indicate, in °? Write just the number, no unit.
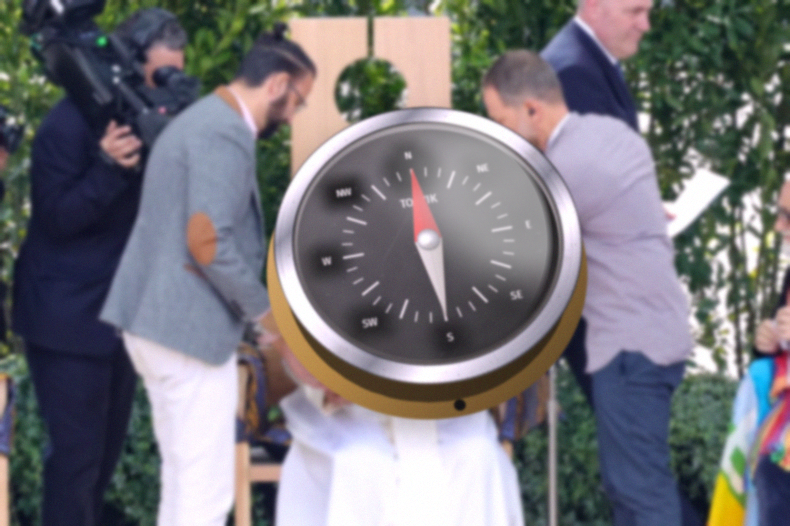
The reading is 0
